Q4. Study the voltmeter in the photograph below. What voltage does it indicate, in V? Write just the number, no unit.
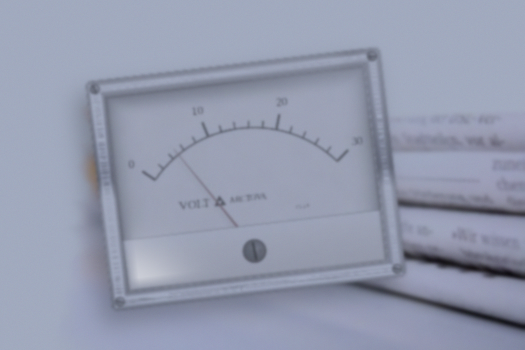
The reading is 5
